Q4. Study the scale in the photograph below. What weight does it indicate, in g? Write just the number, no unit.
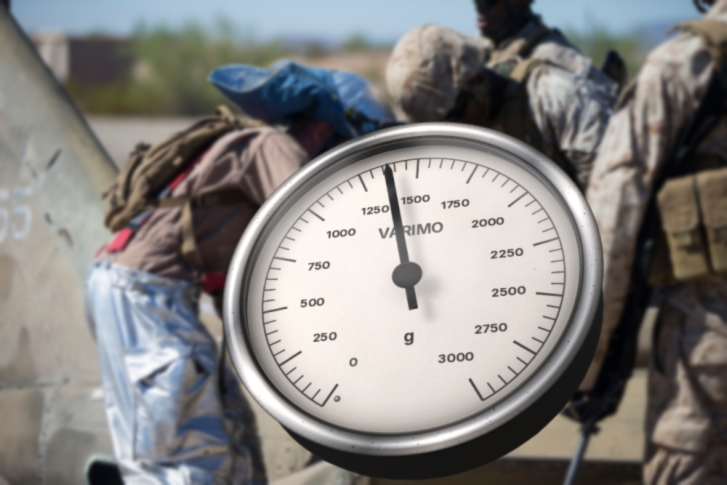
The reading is 1375
